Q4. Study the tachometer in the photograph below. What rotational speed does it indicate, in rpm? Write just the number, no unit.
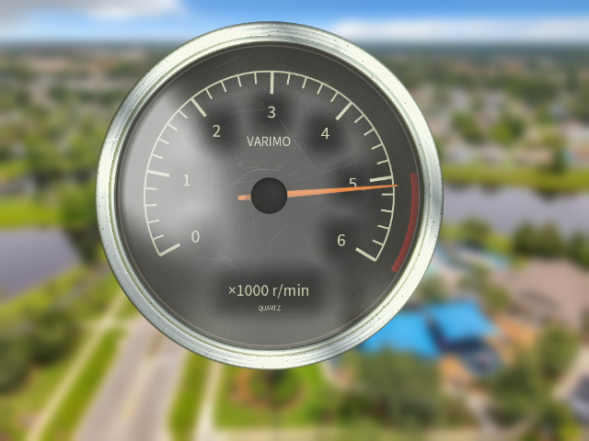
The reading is 5100
